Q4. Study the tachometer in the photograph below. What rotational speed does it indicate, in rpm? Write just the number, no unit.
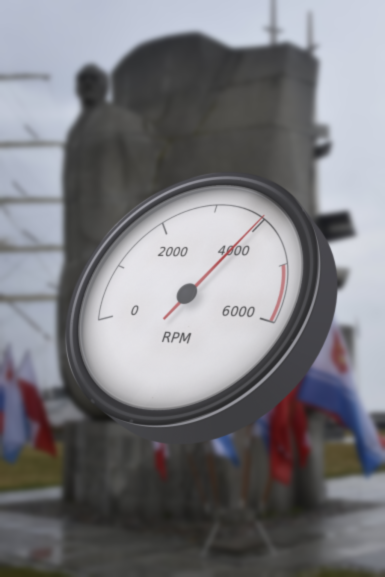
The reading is 4000
